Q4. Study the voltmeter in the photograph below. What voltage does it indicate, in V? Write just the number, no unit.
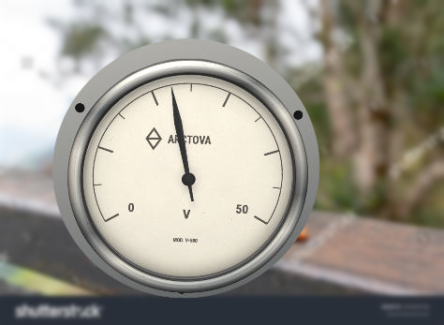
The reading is 22.5
